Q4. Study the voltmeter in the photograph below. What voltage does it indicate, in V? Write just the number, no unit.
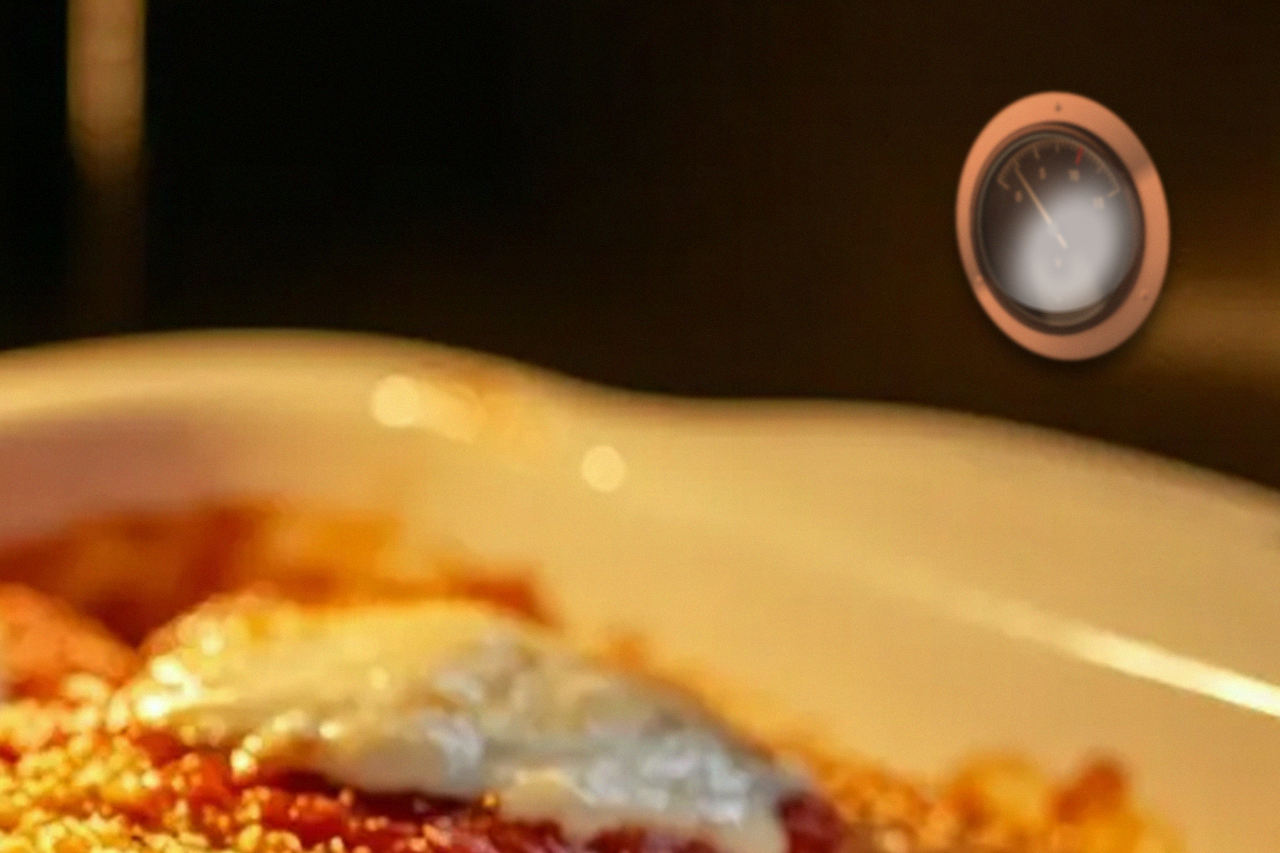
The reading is 2.5
